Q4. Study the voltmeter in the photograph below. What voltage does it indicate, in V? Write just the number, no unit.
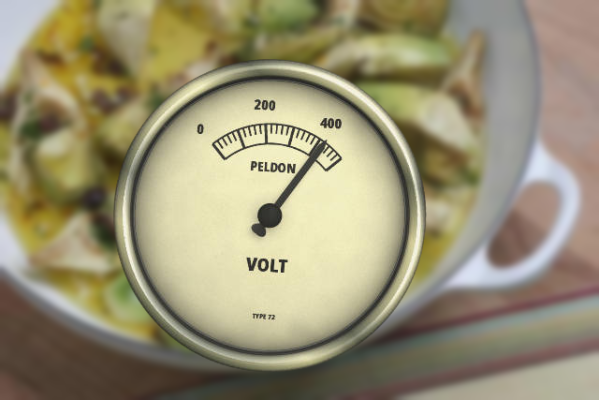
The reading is 420
